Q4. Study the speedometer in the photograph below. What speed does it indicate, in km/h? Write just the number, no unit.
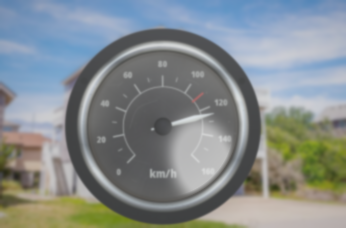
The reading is 125
